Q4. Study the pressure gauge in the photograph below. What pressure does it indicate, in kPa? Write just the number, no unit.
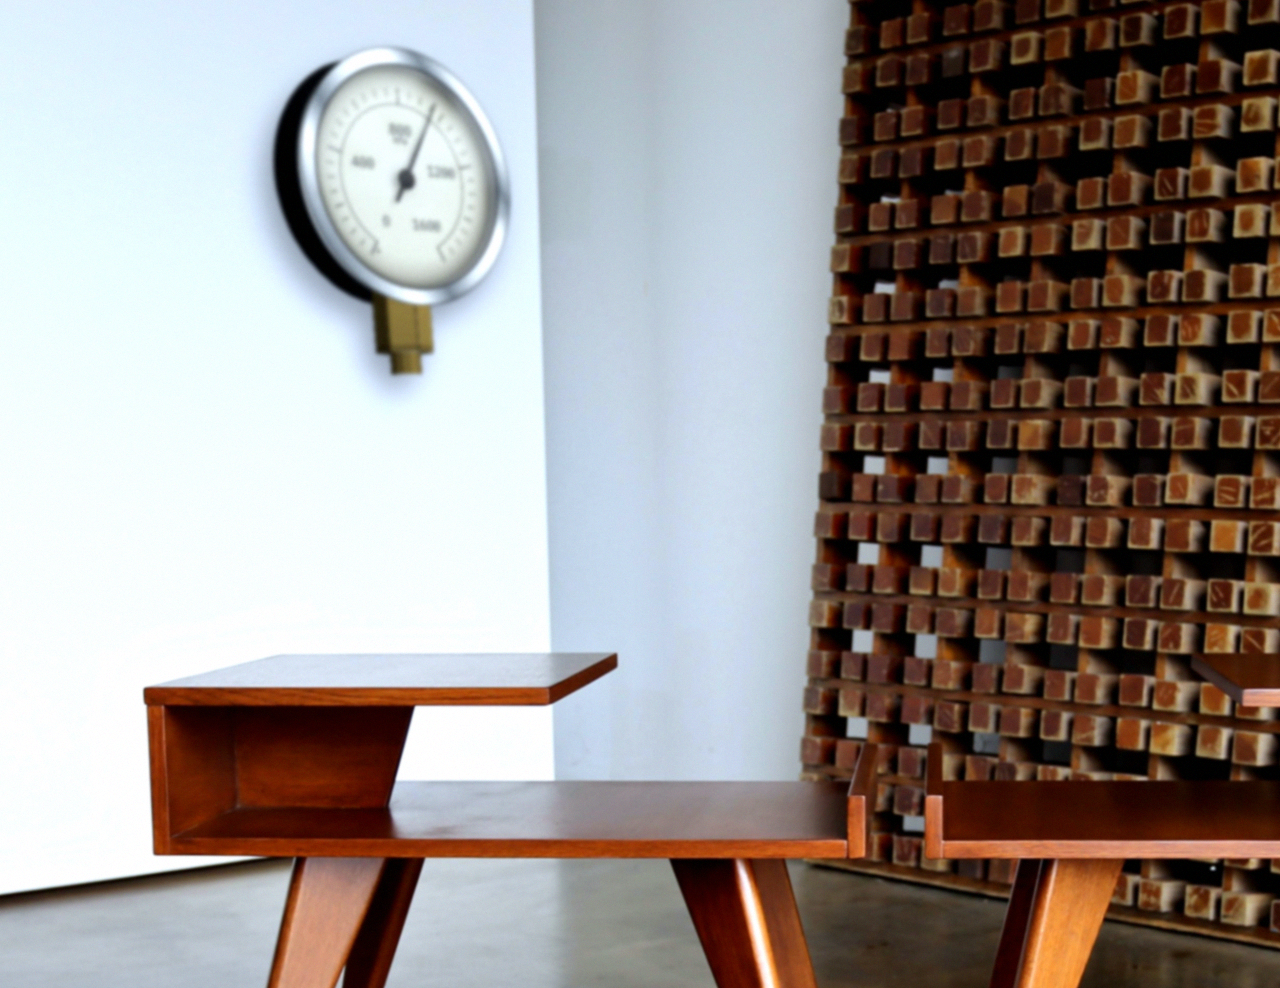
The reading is 950
